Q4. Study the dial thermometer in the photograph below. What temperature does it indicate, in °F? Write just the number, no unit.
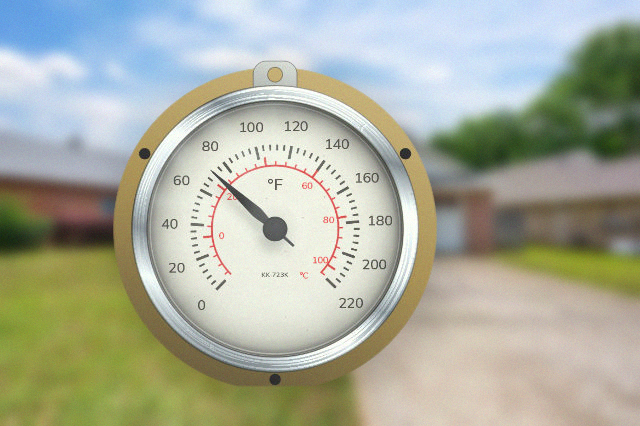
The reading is 72
